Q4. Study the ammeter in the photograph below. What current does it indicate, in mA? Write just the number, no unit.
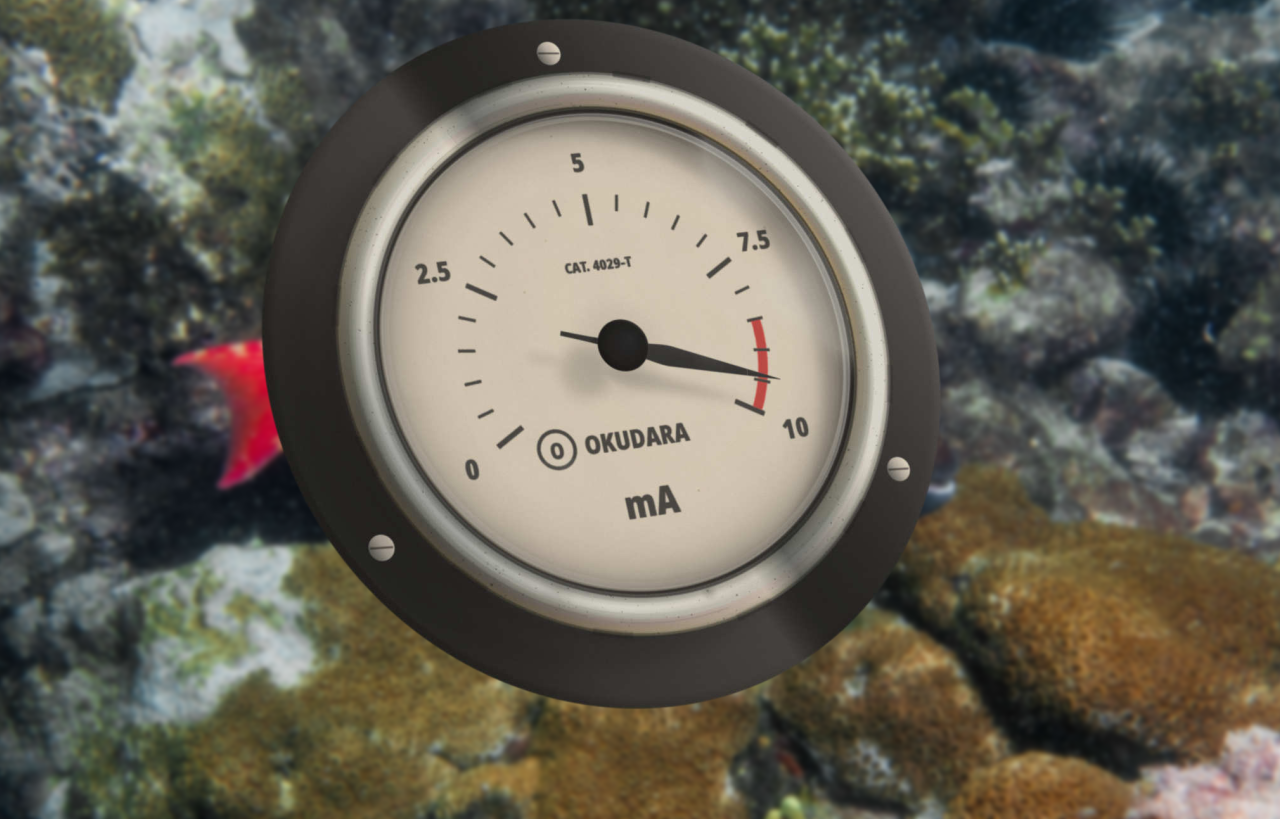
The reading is 9.5
